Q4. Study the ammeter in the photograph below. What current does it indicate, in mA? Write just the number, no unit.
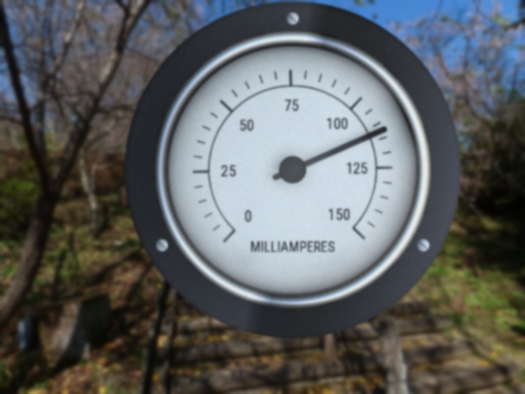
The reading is 112.5
